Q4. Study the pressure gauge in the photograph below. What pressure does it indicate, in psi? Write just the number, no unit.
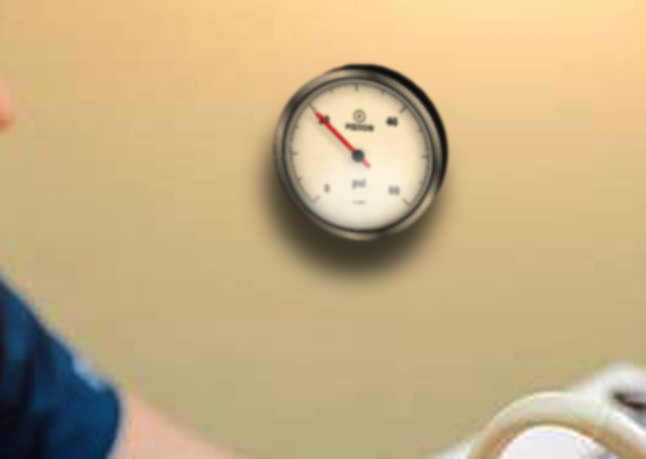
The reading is 20
